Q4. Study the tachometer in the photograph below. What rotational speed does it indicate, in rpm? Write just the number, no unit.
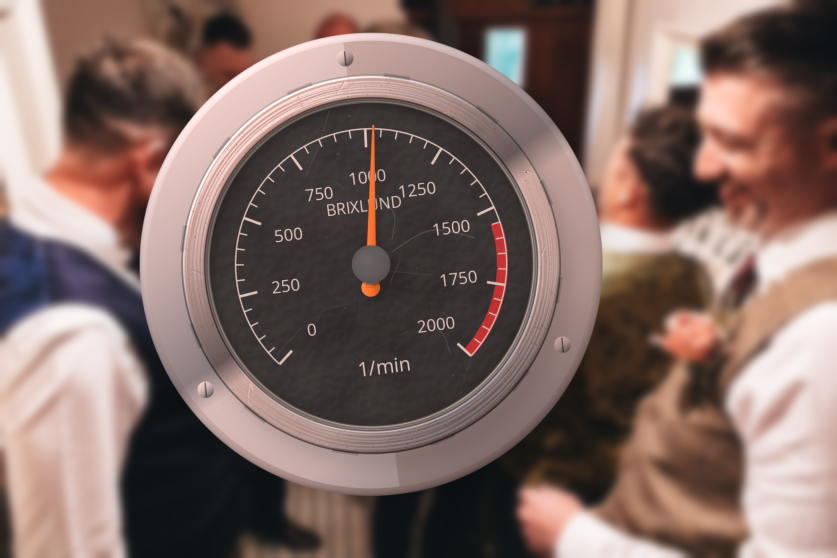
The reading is 1025
